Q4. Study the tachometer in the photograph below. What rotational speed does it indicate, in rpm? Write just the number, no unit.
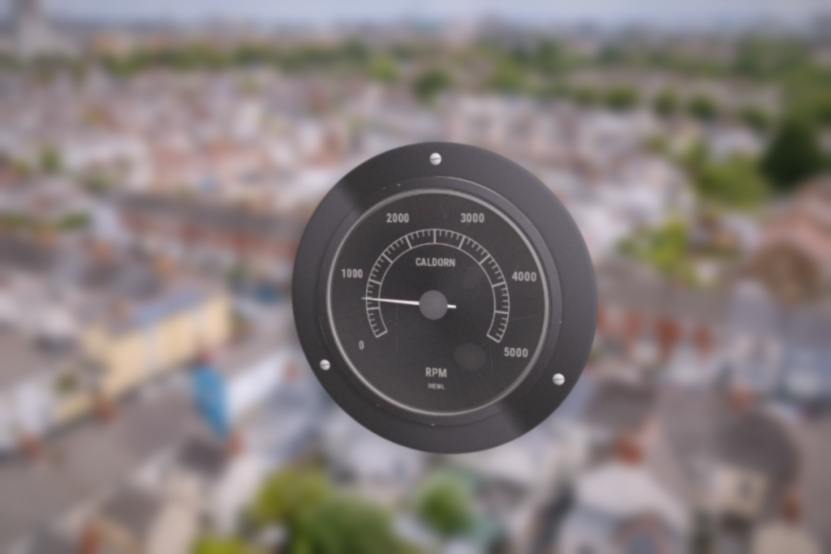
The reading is 700
